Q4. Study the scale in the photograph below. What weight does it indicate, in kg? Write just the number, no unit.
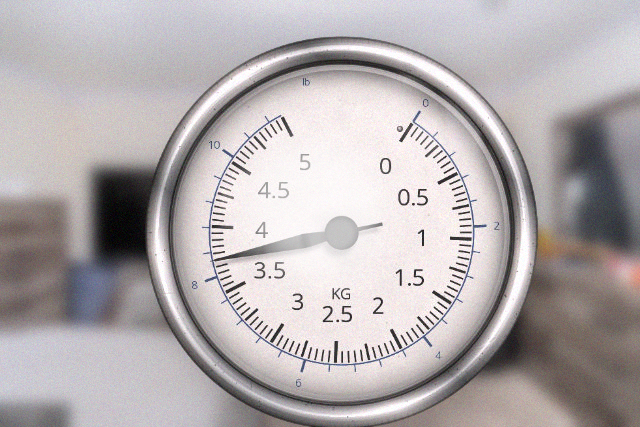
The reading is 3.75
